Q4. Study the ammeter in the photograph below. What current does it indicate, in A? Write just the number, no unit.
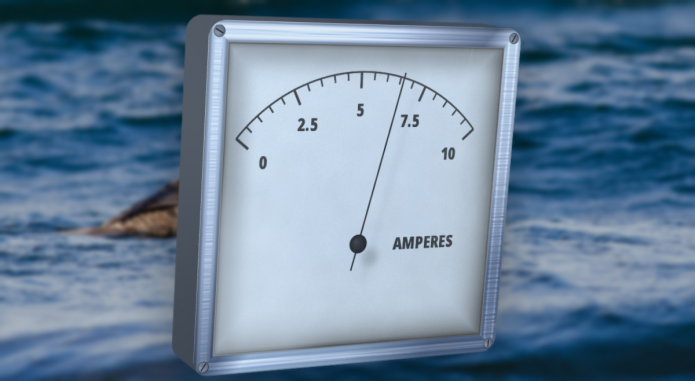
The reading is 6.5
